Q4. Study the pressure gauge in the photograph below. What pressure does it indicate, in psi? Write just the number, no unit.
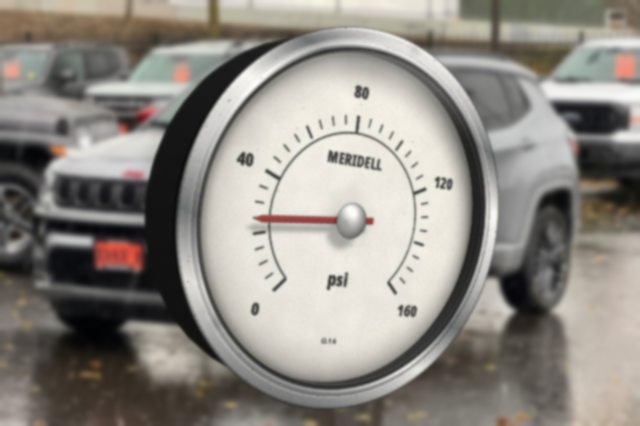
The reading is 25
